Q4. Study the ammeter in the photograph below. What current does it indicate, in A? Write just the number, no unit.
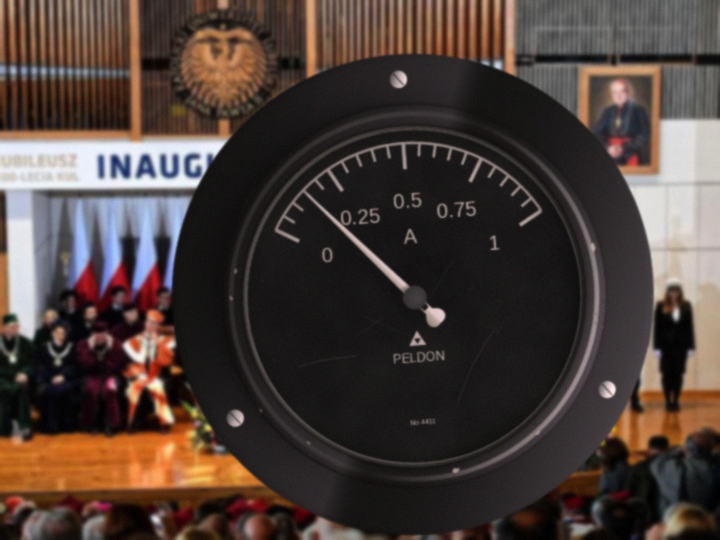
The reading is 0.15
